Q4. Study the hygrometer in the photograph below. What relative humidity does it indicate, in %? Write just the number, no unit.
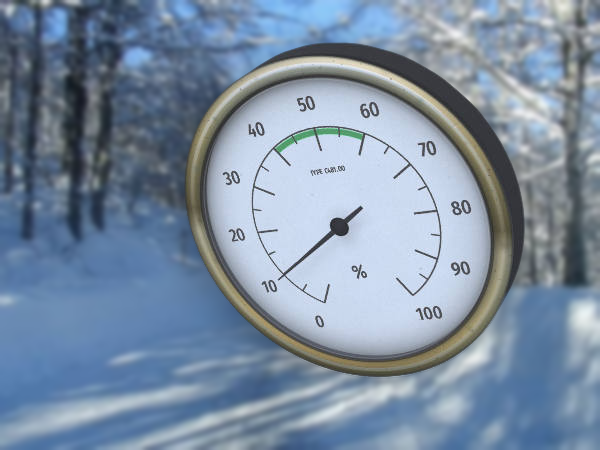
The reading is 10
